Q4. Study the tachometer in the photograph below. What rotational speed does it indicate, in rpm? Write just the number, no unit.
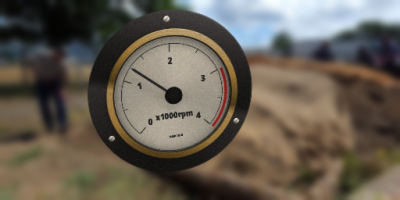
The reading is 1250
